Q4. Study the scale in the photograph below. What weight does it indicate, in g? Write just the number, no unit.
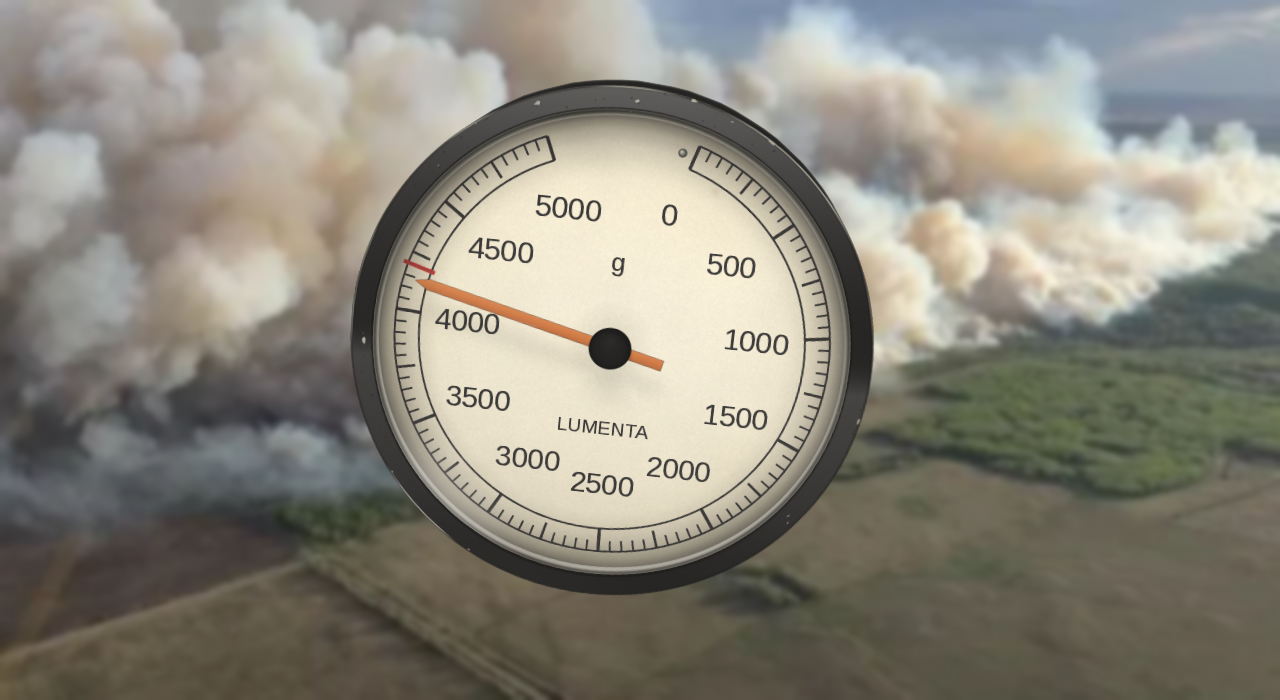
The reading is 4150
